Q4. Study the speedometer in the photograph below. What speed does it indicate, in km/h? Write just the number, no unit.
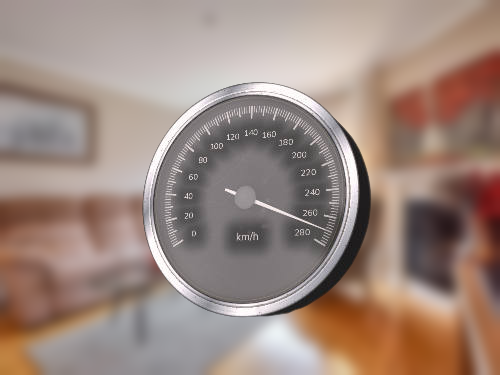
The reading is 270
